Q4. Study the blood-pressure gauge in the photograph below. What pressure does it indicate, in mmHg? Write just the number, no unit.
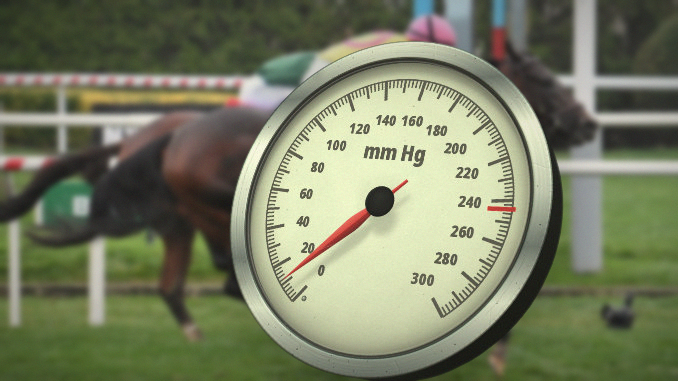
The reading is 10
